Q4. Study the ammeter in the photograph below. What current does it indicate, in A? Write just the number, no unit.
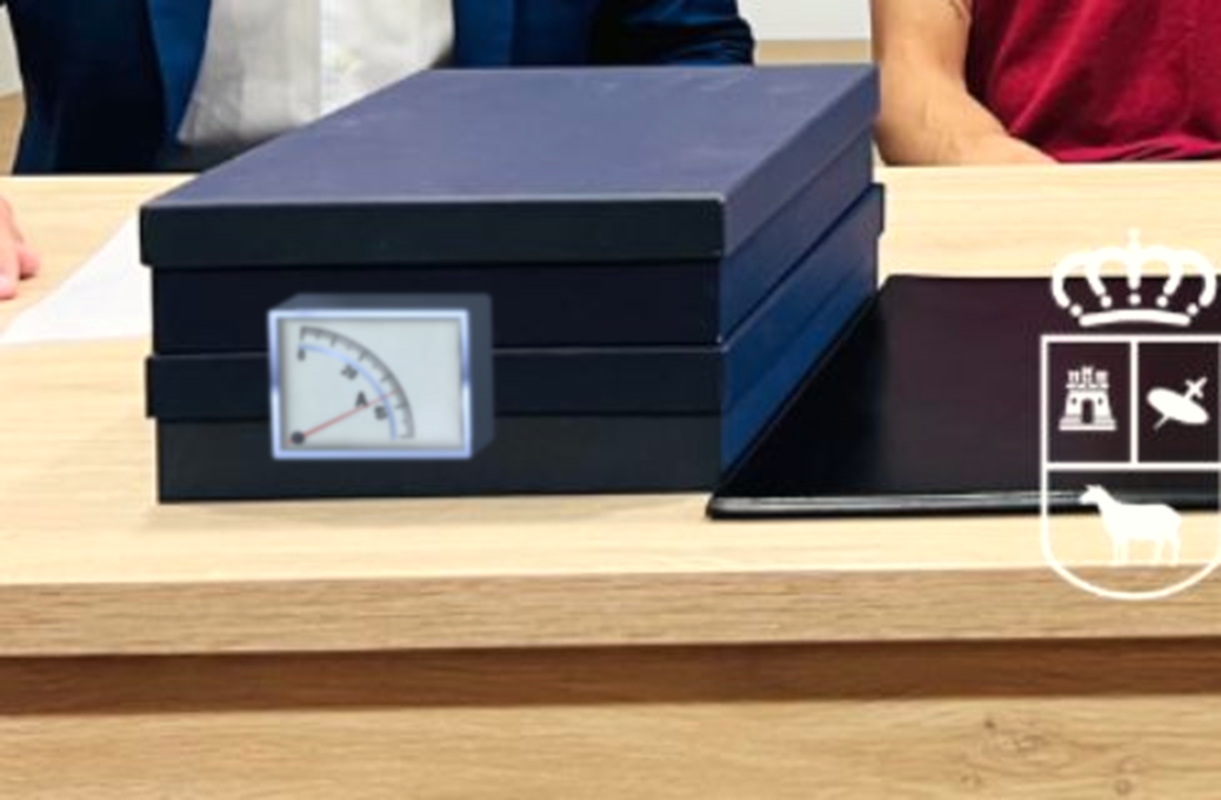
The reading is 35
